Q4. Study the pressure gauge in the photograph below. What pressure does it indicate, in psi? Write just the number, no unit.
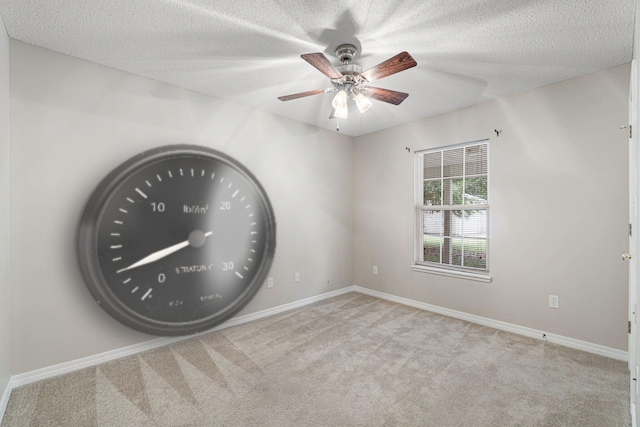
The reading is 3
